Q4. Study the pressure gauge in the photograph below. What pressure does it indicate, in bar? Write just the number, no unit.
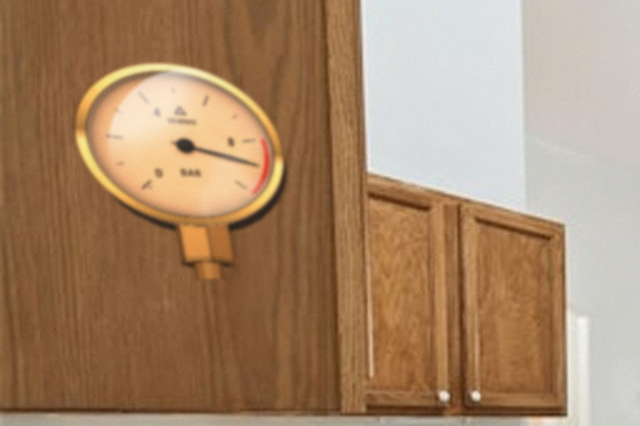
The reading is 9
